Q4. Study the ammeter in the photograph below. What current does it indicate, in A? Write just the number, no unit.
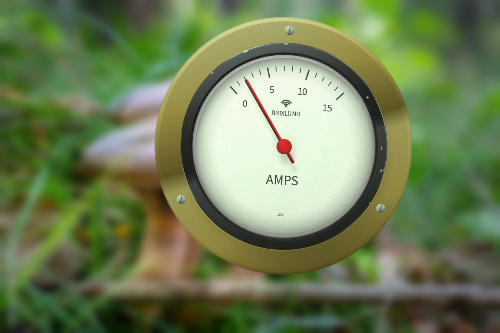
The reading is 2
